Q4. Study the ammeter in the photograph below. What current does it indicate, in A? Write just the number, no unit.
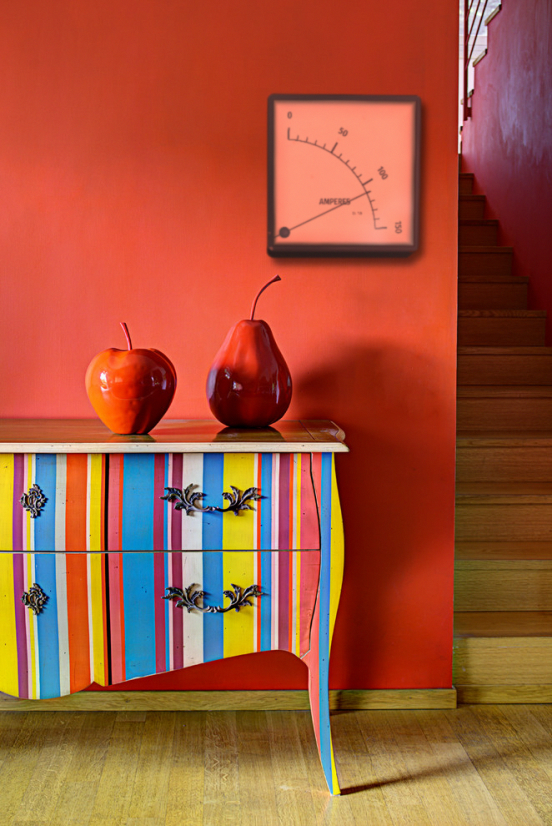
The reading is 110
